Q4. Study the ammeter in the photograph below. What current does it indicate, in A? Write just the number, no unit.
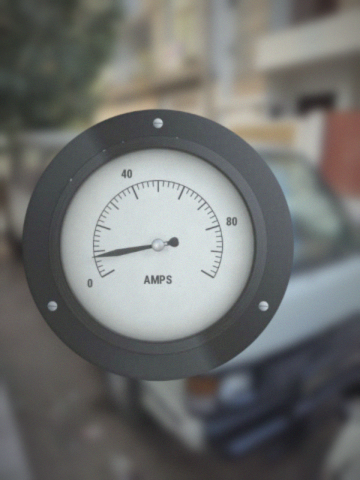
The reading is 8
